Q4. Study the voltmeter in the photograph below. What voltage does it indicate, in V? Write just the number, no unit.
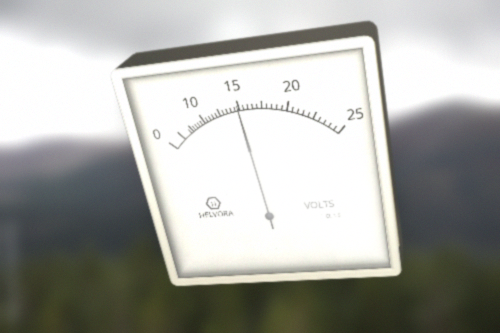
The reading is 15
